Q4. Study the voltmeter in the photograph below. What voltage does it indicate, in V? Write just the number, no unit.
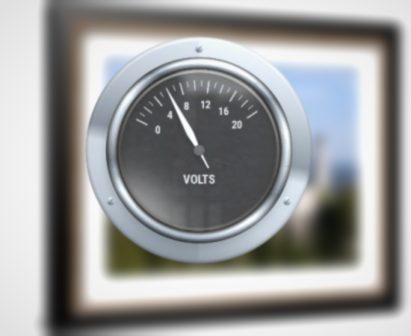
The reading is 6
